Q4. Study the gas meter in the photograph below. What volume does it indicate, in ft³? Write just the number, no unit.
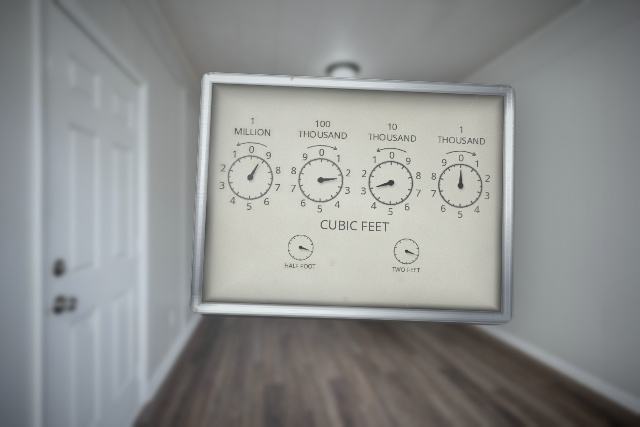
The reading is 923000
